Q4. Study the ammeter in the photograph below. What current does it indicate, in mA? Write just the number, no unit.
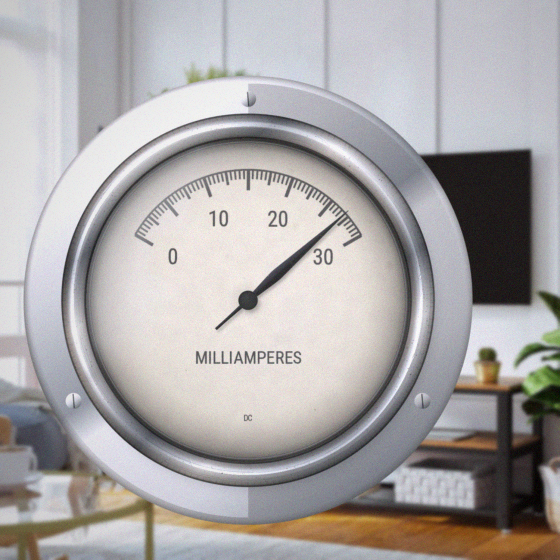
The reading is 27
